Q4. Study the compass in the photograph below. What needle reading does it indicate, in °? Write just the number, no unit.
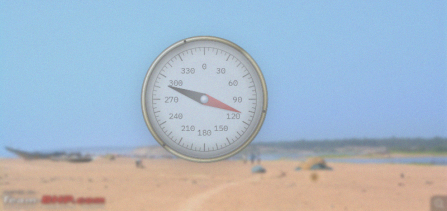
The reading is 110
